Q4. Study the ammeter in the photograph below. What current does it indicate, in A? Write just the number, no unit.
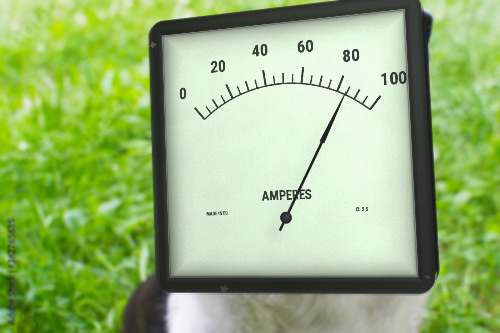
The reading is 85
